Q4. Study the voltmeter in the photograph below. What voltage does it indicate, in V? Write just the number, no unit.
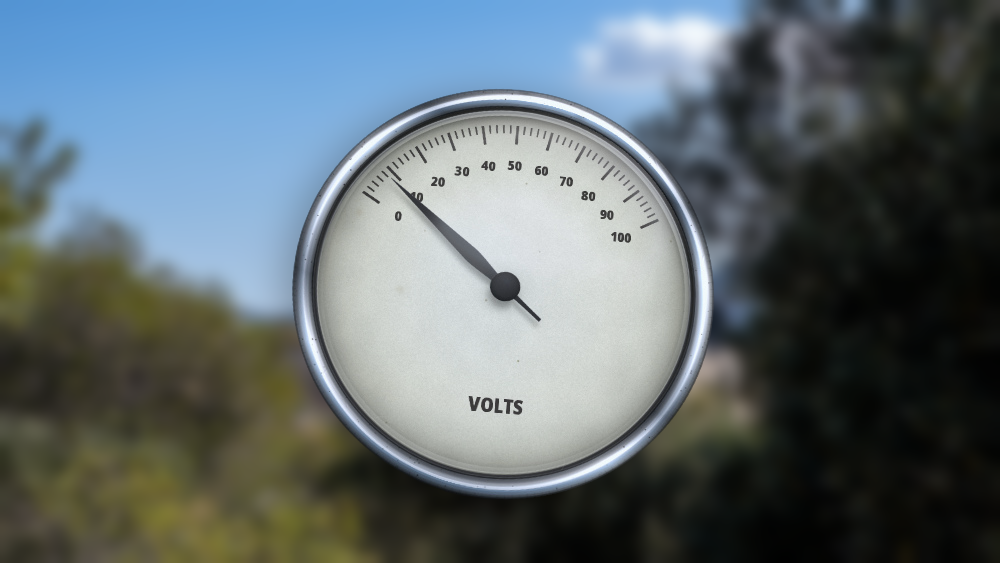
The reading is 8
